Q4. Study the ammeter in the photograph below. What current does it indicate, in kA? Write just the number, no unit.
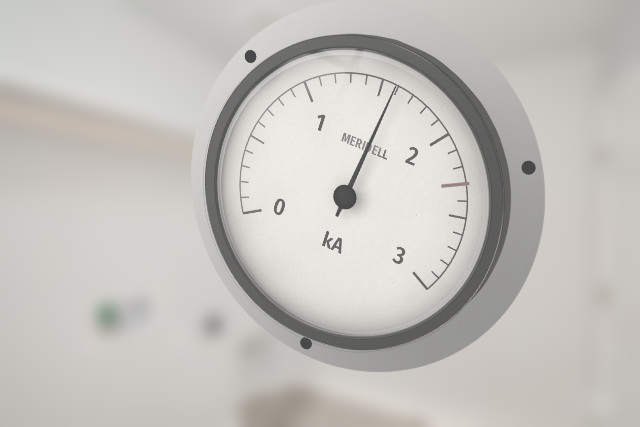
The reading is 1.6
